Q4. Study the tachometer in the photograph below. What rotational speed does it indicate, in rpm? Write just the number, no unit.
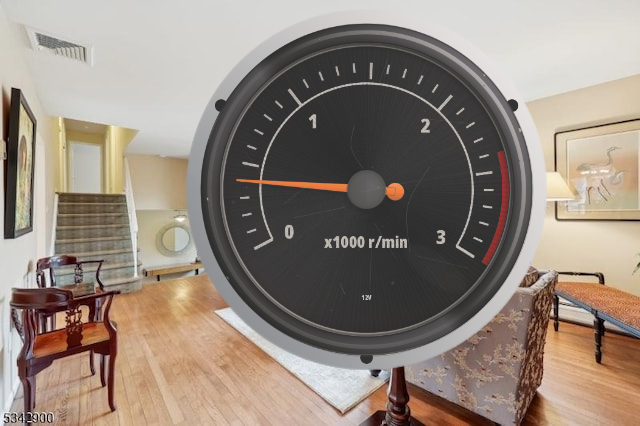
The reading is 400
